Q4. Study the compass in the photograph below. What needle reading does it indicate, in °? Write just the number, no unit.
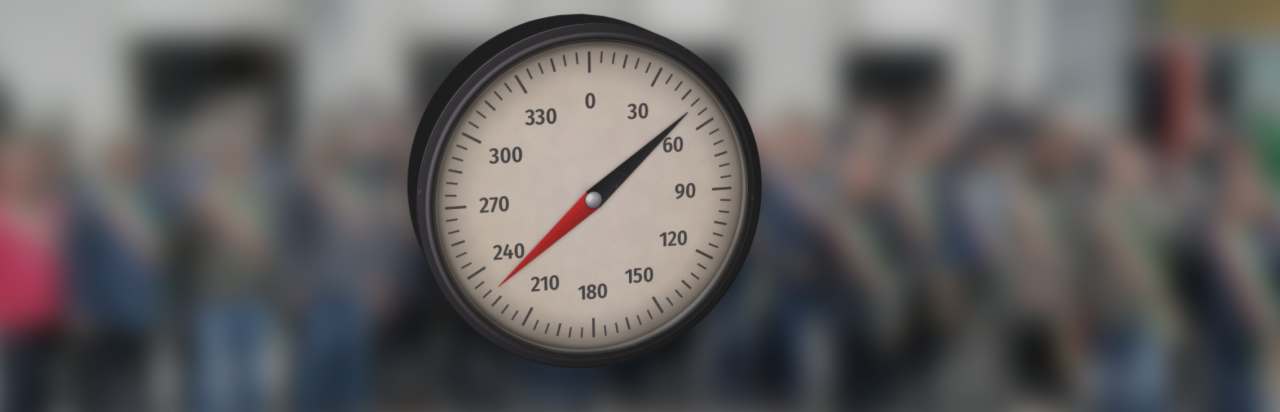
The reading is 230
